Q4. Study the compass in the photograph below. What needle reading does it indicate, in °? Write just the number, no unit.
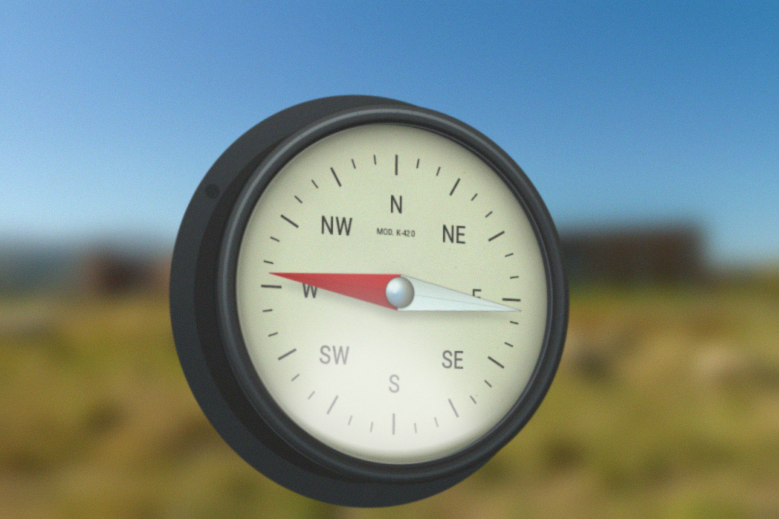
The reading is 275
